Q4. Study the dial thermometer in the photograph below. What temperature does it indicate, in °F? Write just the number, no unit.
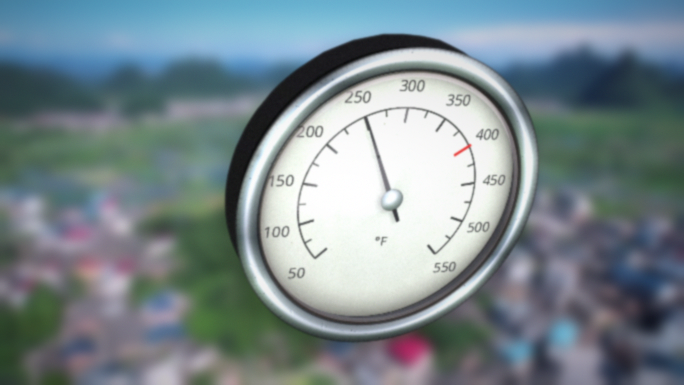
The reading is 250
